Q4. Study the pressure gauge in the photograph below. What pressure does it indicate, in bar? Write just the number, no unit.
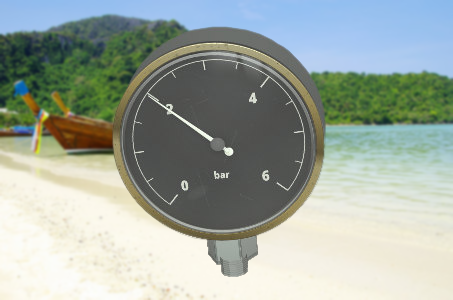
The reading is 2
